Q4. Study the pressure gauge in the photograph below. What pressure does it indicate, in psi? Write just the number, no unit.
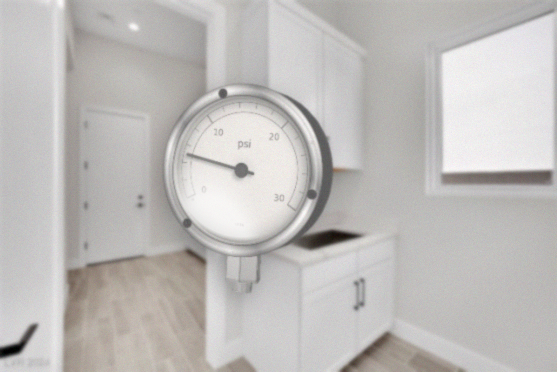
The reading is 5
